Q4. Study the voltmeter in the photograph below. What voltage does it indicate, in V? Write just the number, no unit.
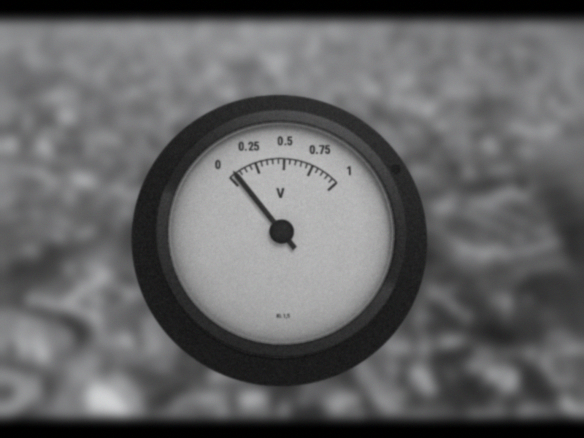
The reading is 0.05
